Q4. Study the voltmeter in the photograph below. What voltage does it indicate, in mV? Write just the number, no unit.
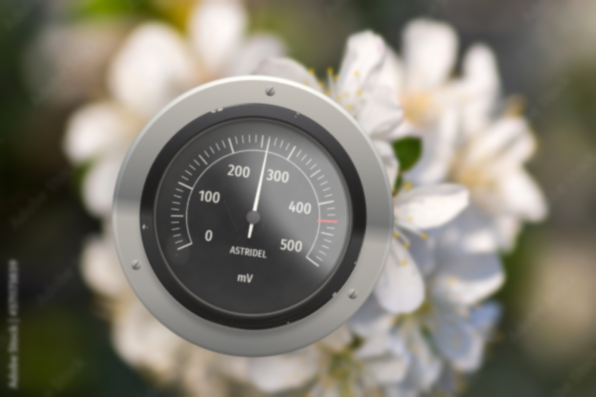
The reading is 260
